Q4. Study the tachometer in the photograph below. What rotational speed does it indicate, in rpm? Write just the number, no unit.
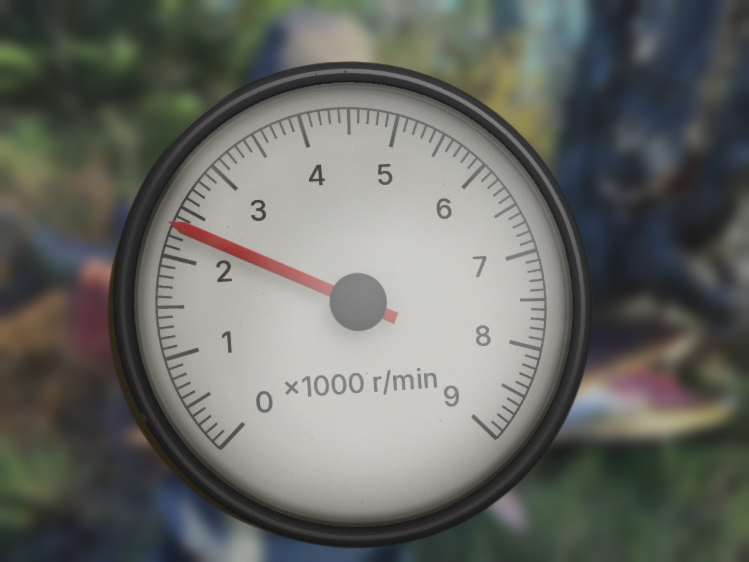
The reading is 2300
